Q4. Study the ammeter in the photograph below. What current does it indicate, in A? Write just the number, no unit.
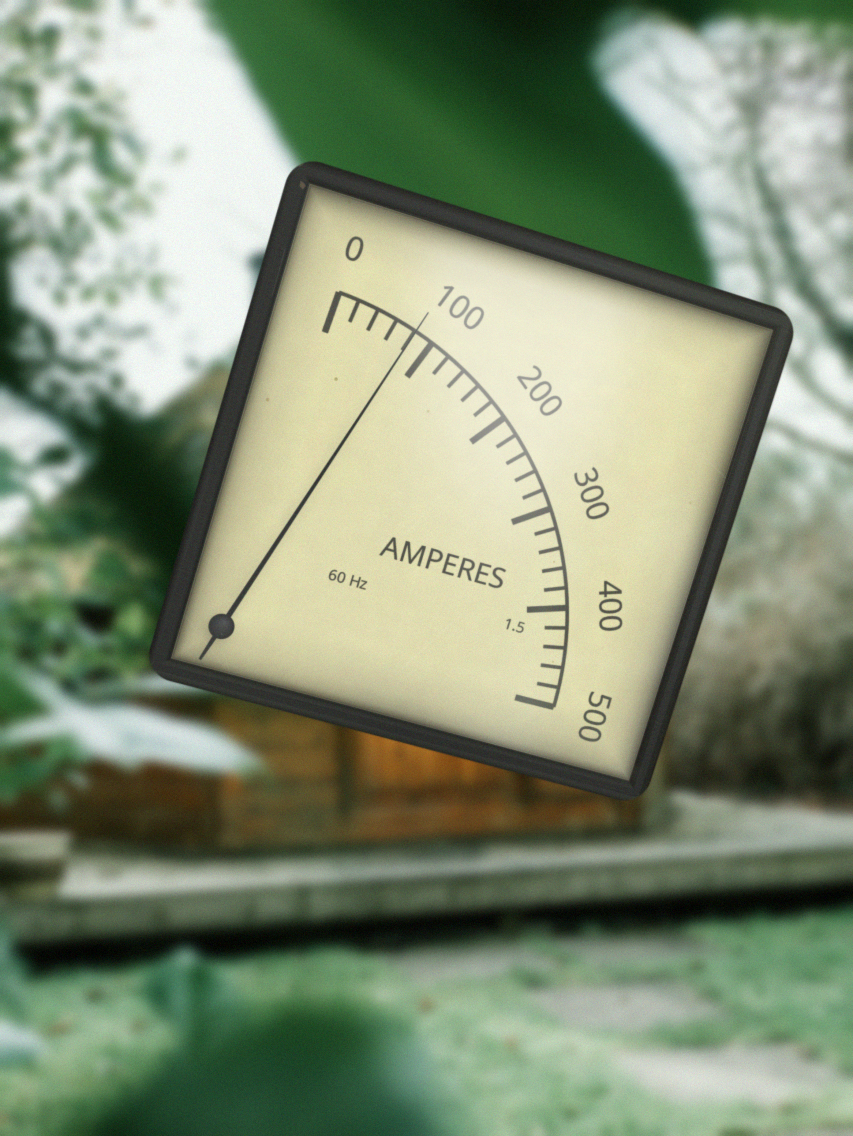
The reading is 80
